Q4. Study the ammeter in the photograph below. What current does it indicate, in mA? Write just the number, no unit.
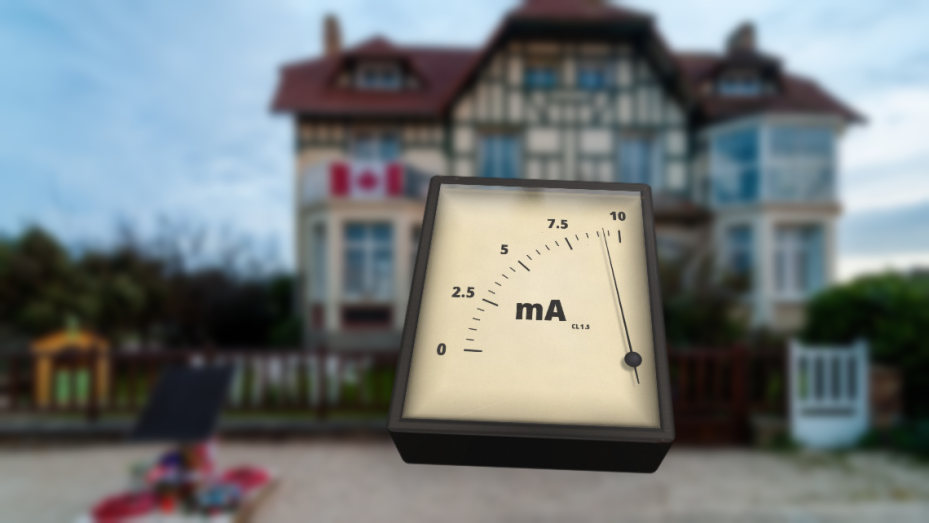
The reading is 9.25
